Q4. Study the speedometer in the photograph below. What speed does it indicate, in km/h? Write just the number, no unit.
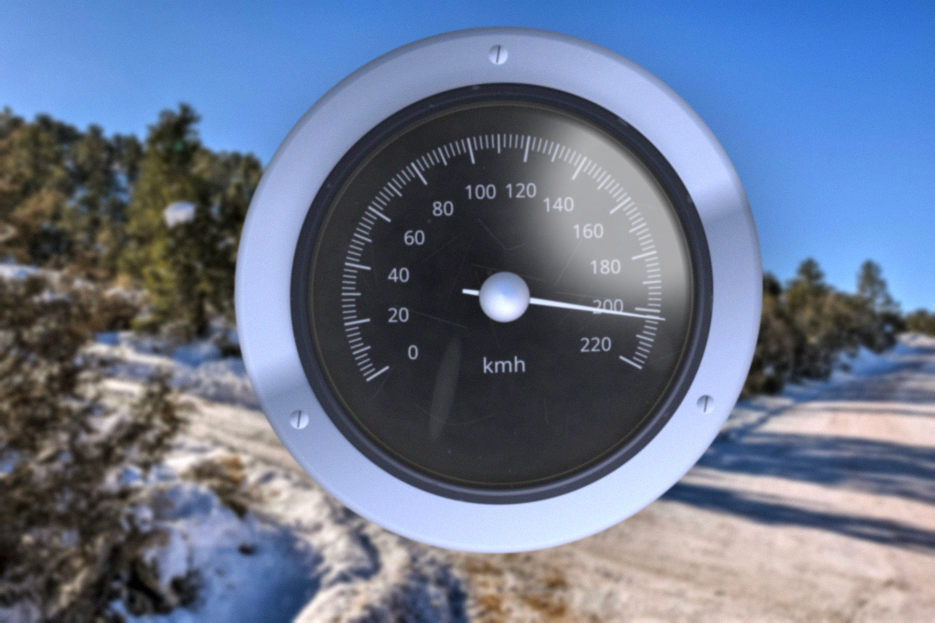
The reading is 202
